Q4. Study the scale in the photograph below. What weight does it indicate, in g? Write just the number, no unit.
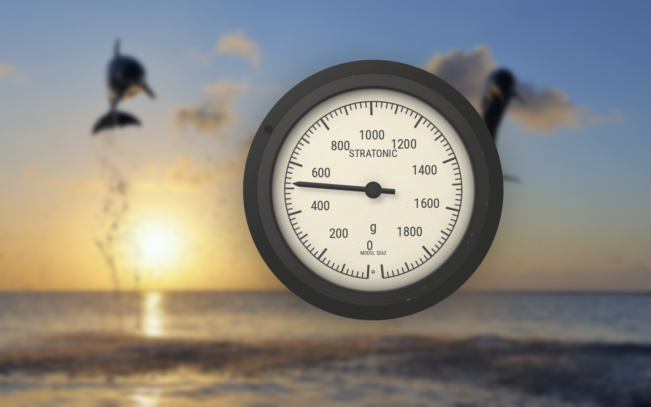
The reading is 520
